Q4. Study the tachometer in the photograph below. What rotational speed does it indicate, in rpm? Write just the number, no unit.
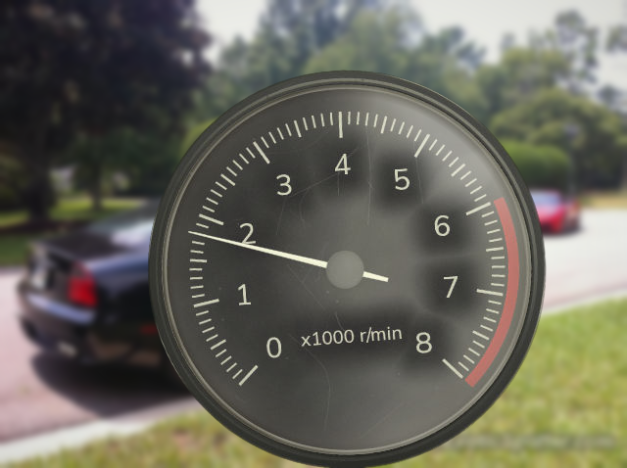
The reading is 1800
